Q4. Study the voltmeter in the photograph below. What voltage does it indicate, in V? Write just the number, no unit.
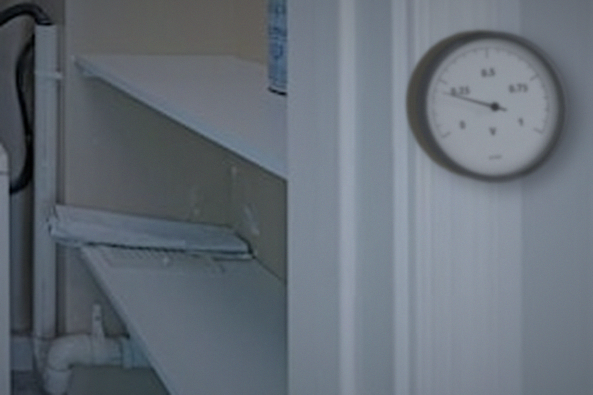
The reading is 0.2
